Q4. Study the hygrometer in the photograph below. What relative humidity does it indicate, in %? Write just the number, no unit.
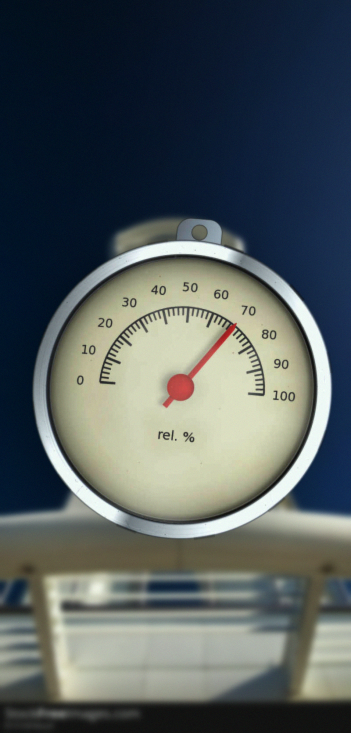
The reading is 70
